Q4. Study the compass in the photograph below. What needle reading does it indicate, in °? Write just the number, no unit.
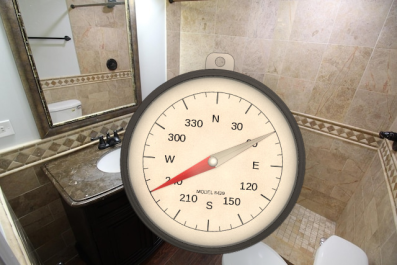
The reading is 240
